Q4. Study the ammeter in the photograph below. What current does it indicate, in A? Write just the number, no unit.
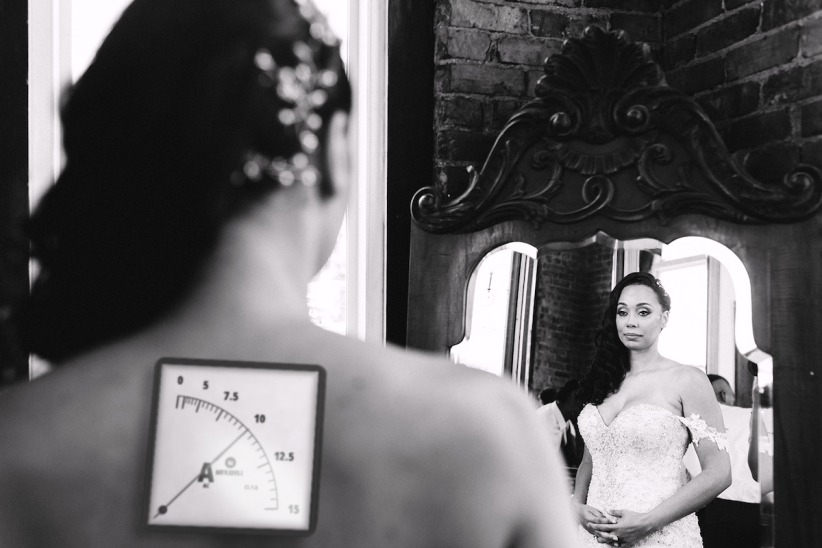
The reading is 10
